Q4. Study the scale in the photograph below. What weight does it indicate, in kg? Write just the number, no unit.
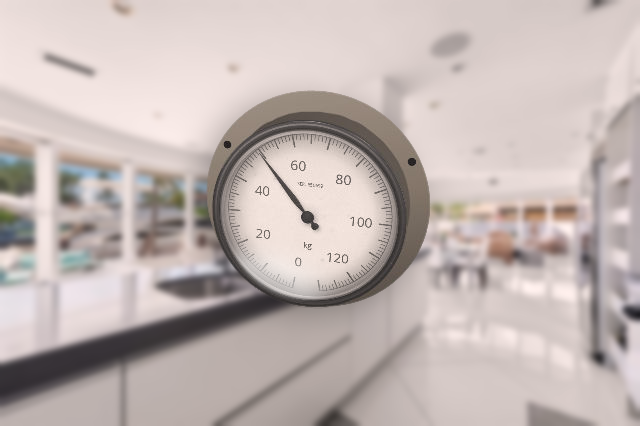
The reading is 50
